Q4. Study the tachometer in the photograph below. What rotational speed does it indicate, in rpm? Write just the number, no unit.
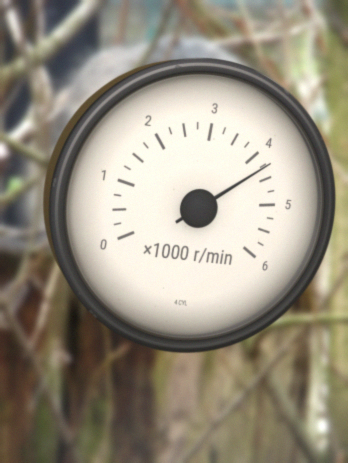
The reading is 4250
